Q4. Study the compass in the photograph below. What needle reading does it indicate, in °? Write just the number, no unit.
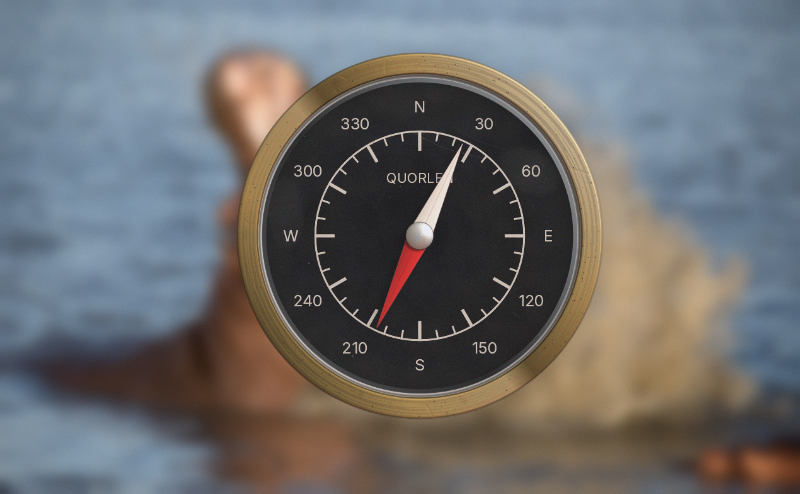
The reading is 205
